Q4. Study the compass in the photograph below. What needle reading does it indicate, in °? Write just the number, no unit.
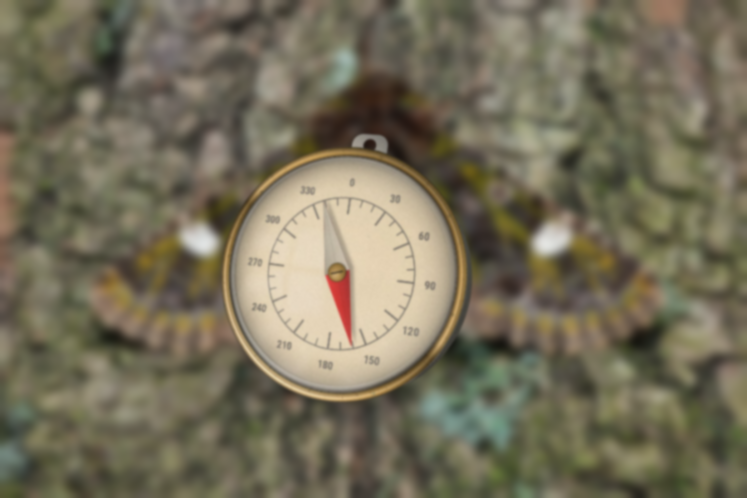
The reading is 160
